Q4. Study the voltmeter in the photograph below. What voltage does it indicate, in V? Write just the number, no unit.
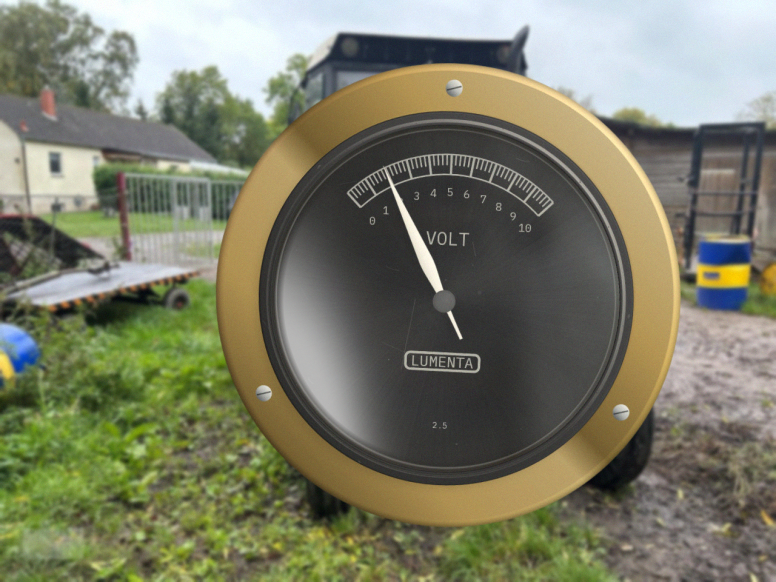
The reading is 2
